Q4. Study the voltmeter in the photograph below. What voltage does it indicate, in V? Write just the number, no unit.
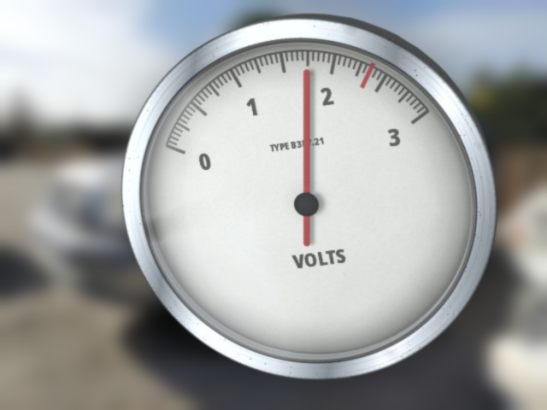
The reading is 1.75
